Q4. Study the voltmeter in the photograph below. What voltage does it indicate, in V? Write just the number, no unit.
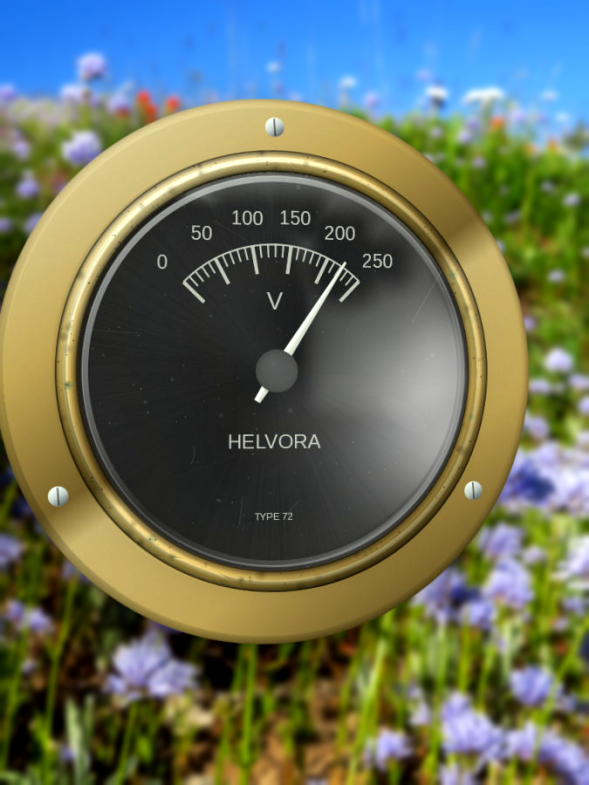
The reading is 220
